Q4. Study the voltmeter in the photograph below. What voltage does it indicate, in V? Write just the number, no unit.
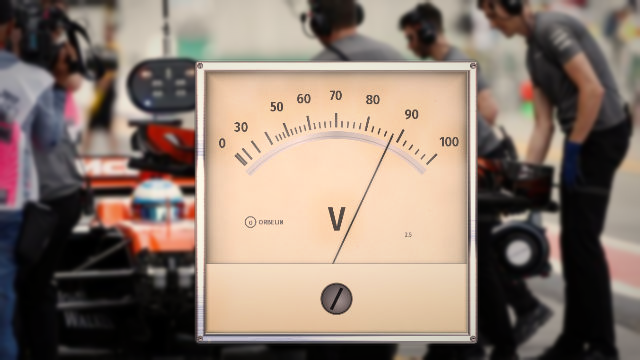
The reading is 88
